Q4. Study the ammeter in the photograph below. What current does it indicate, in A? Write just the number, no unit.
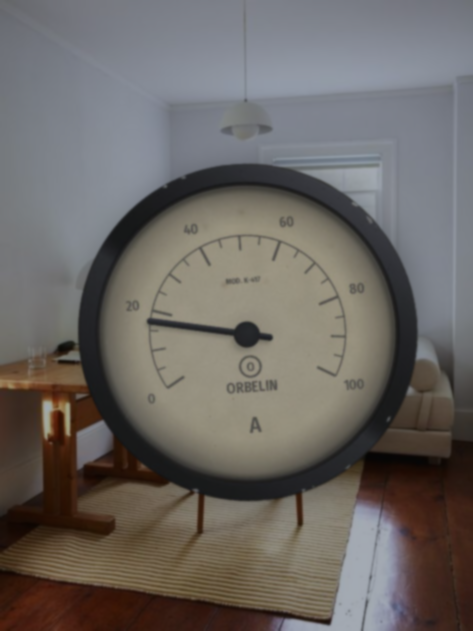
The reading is 17.5
